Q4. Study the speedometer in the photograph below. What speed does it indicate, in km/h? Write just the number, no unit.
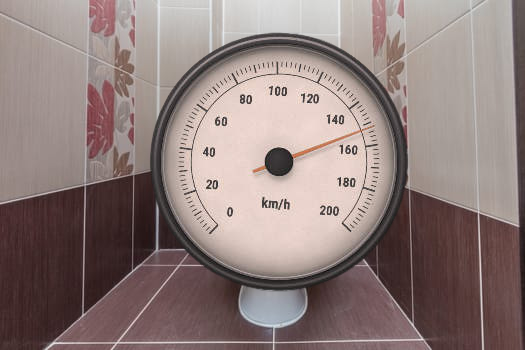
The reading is 152
